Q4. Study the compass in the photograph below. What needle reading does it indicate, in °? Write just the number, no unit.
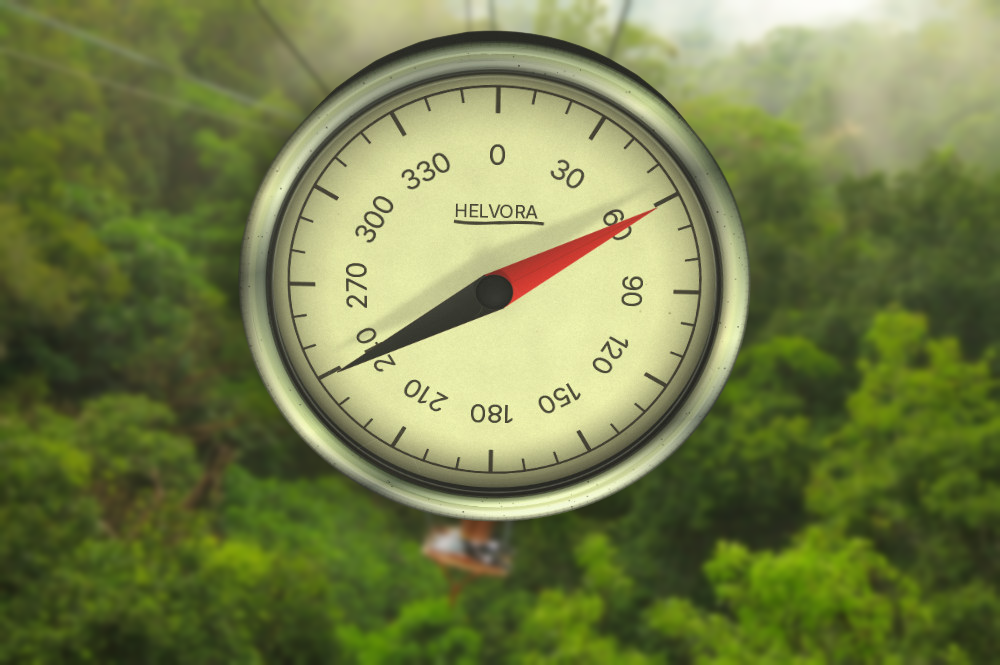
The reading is 60
